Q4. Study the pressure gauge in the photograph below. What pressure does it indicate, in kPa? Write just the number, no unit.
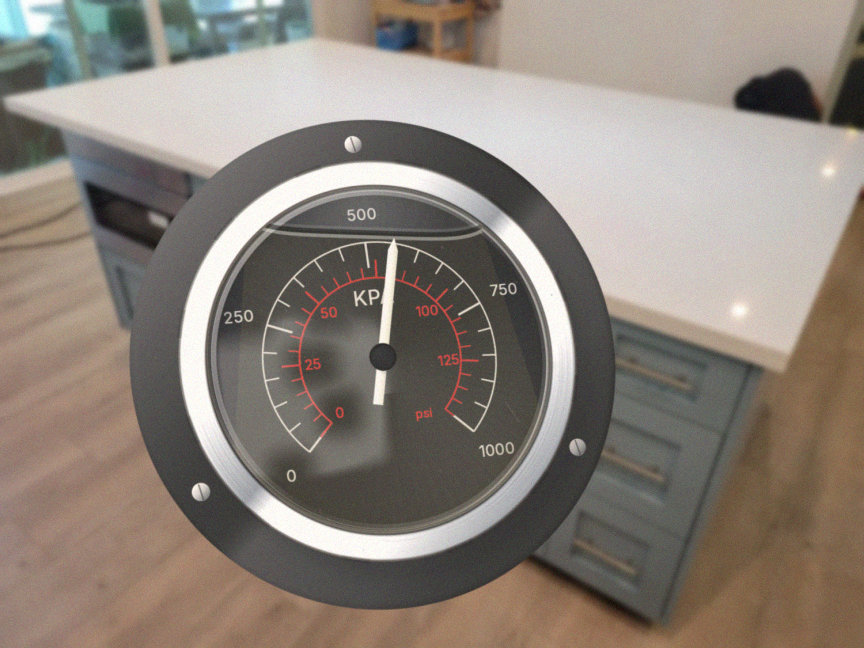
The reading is 550
